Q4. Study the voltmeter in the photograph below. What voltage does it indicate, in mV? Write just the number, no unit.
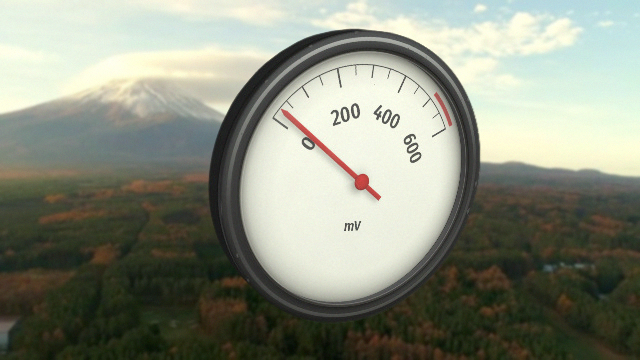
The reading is 25
